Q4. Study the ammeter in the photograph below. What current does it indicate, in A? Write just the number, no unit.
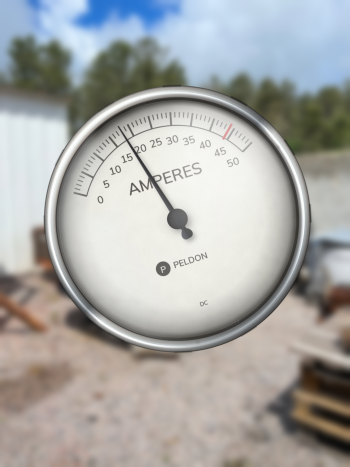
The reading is 18
